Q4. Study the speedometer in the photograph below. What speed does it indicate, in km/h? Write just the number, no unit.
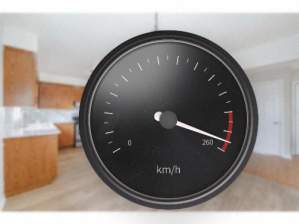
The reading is 250
